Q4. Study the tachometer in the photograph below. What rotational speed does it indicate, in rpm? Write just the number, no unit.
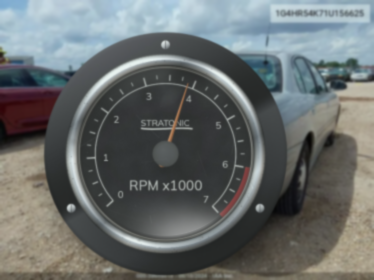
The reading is 3875
